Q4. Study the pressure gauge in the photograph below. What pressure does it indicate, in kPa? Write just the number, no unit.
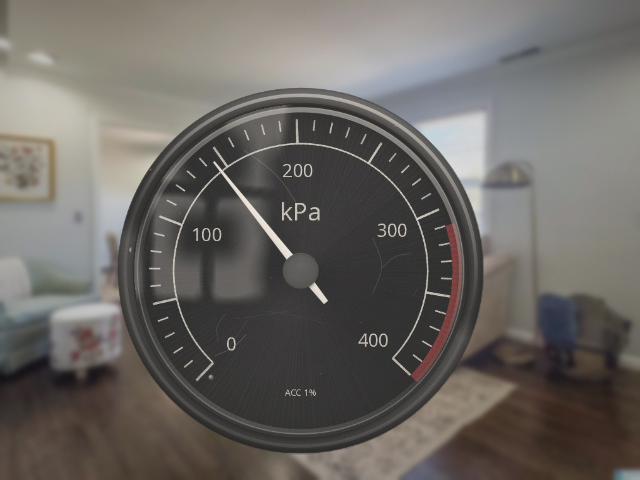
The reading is 145
